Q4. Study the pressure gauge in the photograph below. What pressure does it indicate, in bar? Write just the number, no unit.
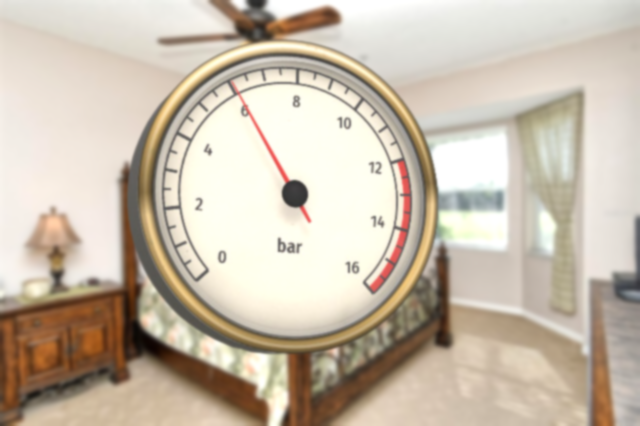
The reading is 6
